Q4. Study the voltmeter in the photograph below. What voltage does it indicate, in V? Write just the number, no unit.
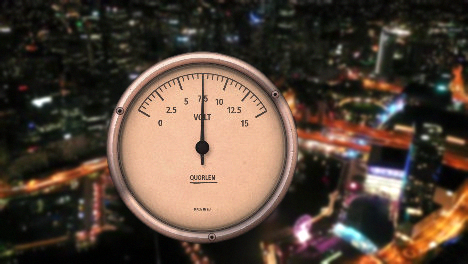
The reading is 7.5
